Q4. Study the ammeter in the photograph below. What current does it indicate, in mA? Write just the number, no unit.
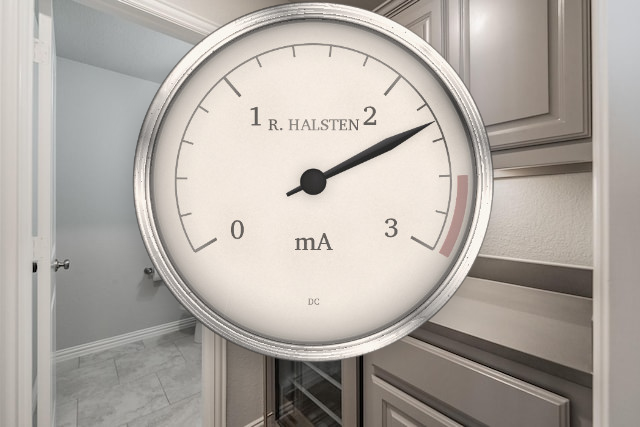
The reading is 2.3
